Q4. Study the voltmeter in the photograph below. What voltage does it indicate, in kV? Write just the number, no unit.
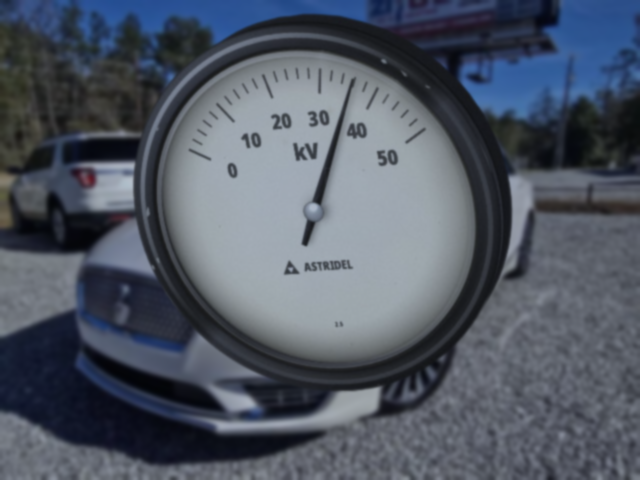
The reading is 36
